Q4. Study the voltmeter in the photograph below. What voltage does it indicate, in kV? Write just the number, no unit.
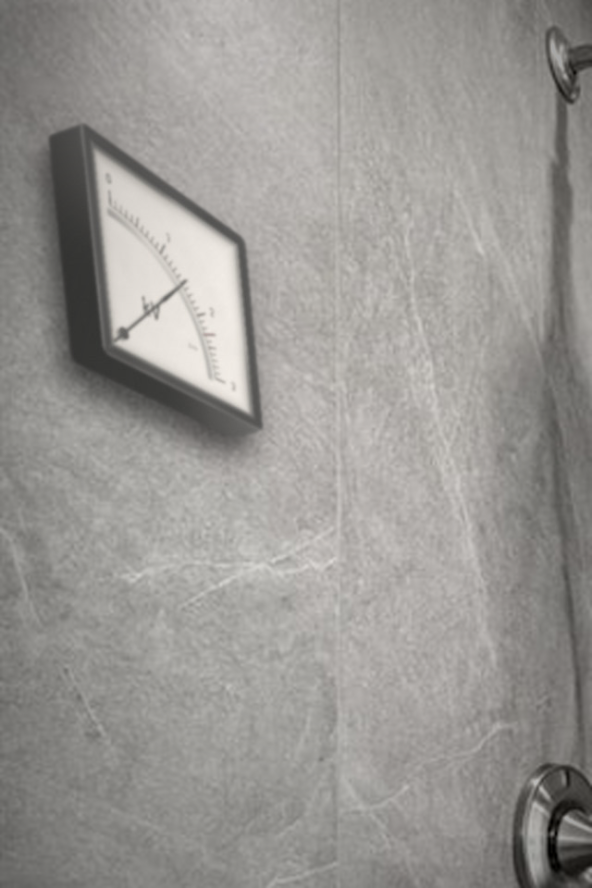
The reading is 1.5
